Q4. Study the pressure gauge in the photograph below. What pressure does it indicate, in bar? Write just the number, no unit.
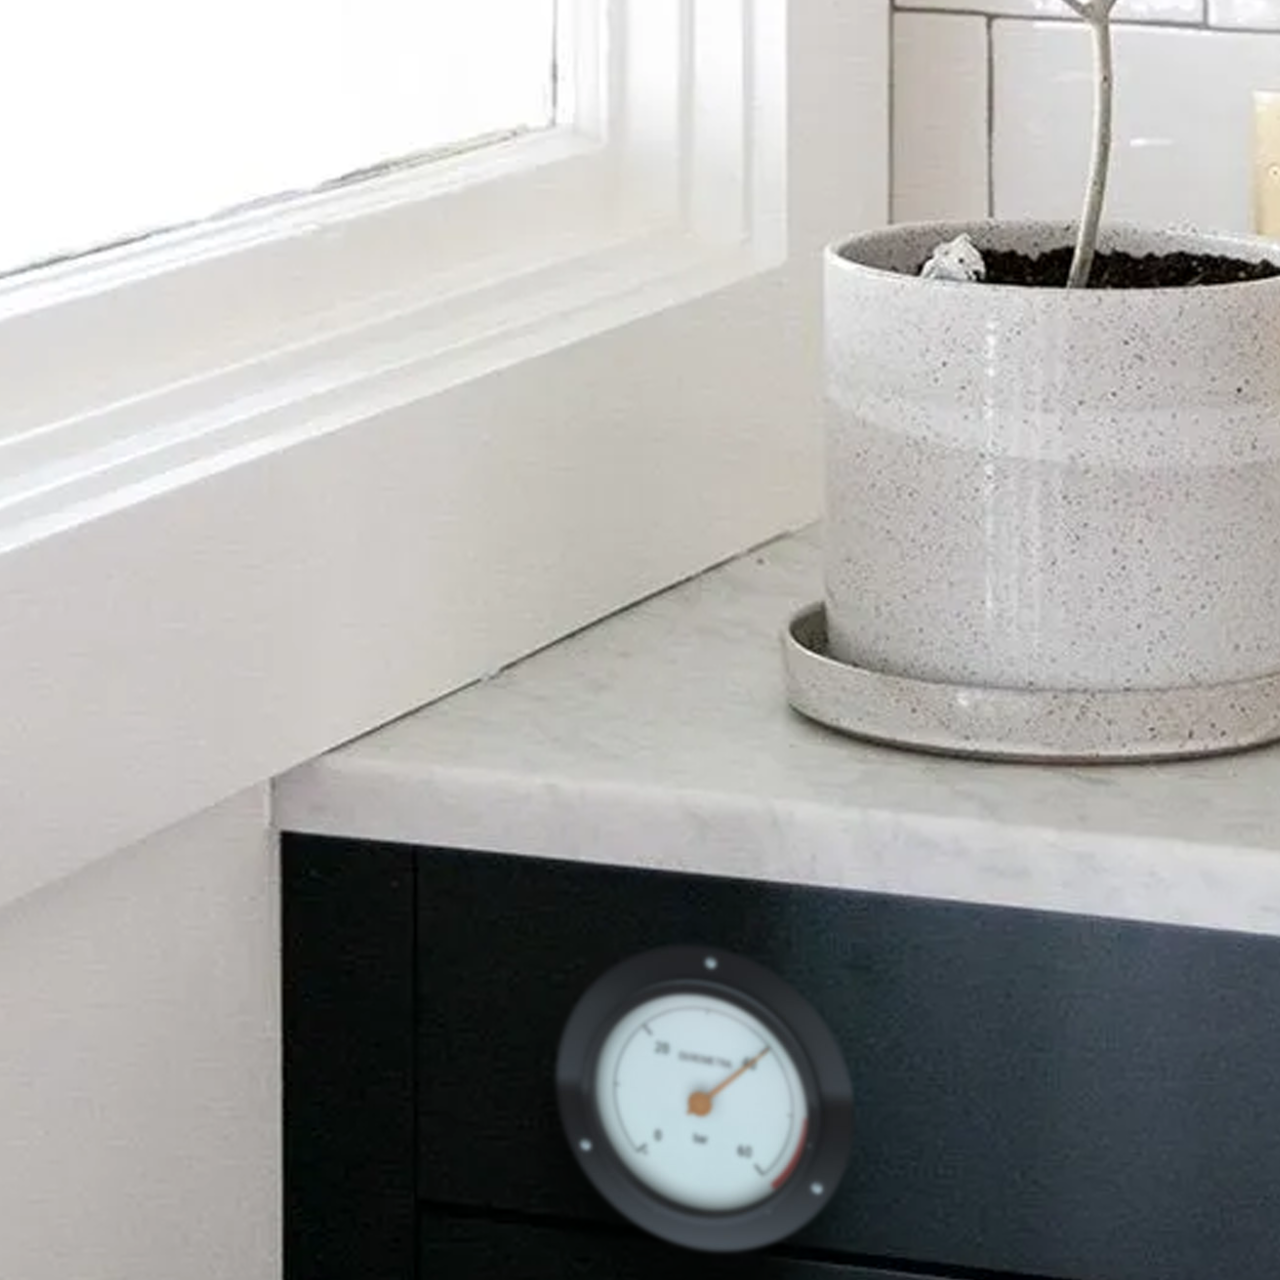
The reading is 40
